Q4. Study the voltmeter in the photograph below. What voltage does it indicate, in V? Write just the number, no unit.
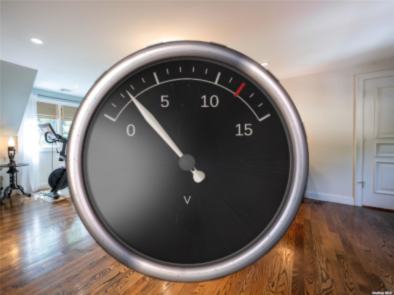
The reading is 2.5
